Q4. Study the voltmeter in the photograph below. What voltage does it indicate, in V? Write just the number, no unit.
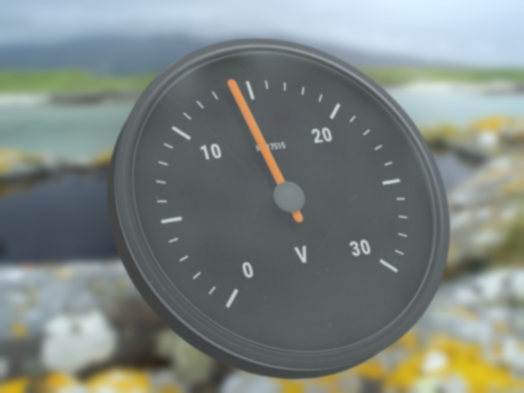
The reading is 14
